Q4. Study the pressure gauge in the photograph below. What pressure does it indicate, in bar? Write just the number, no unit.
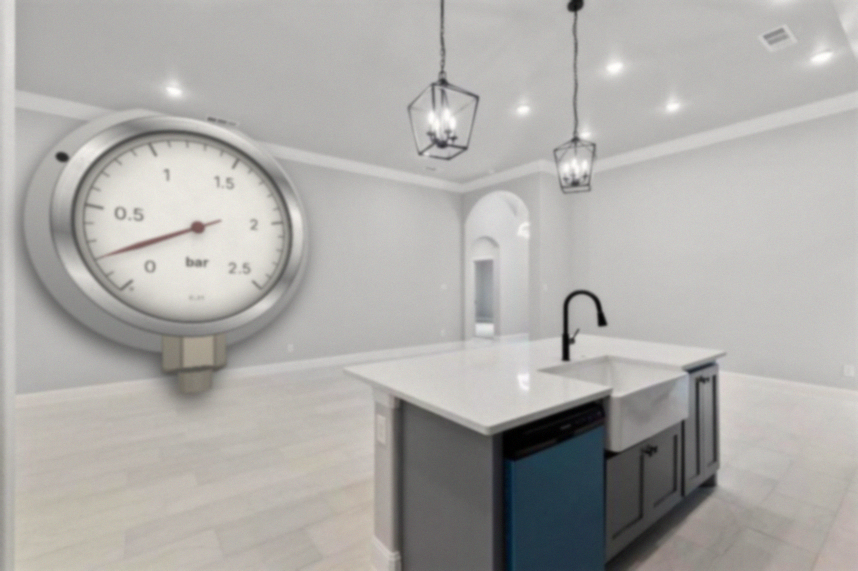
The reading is 0.2
